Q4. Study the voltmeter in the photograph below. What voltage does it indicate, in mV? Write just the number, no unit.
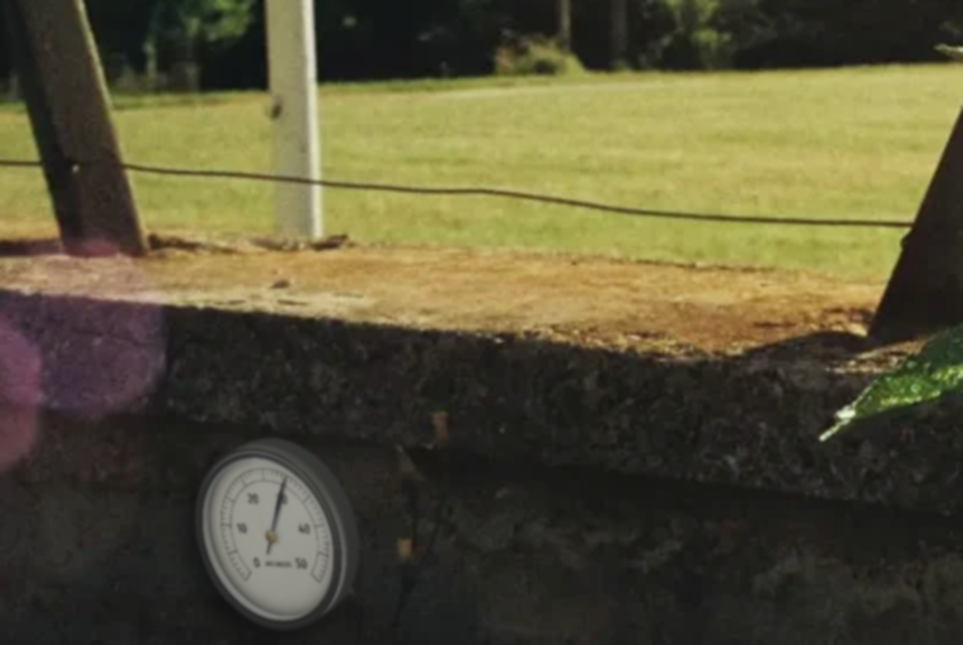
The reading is 30
